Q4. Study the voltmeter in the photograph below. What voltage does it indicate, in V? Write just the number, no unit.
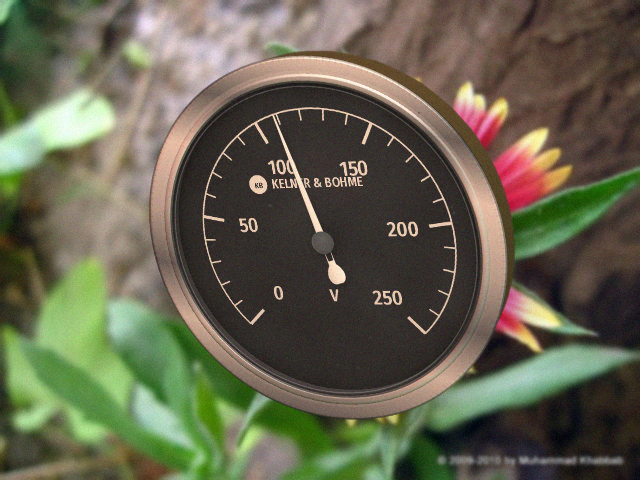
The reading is 110
